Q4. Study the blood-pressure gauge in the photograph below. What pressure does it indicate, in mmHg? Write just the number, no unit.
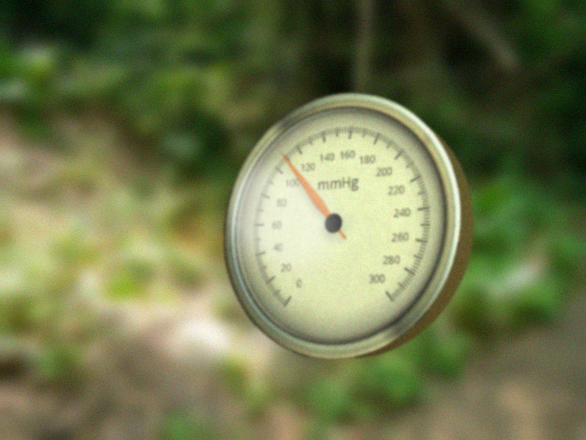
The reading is 110
